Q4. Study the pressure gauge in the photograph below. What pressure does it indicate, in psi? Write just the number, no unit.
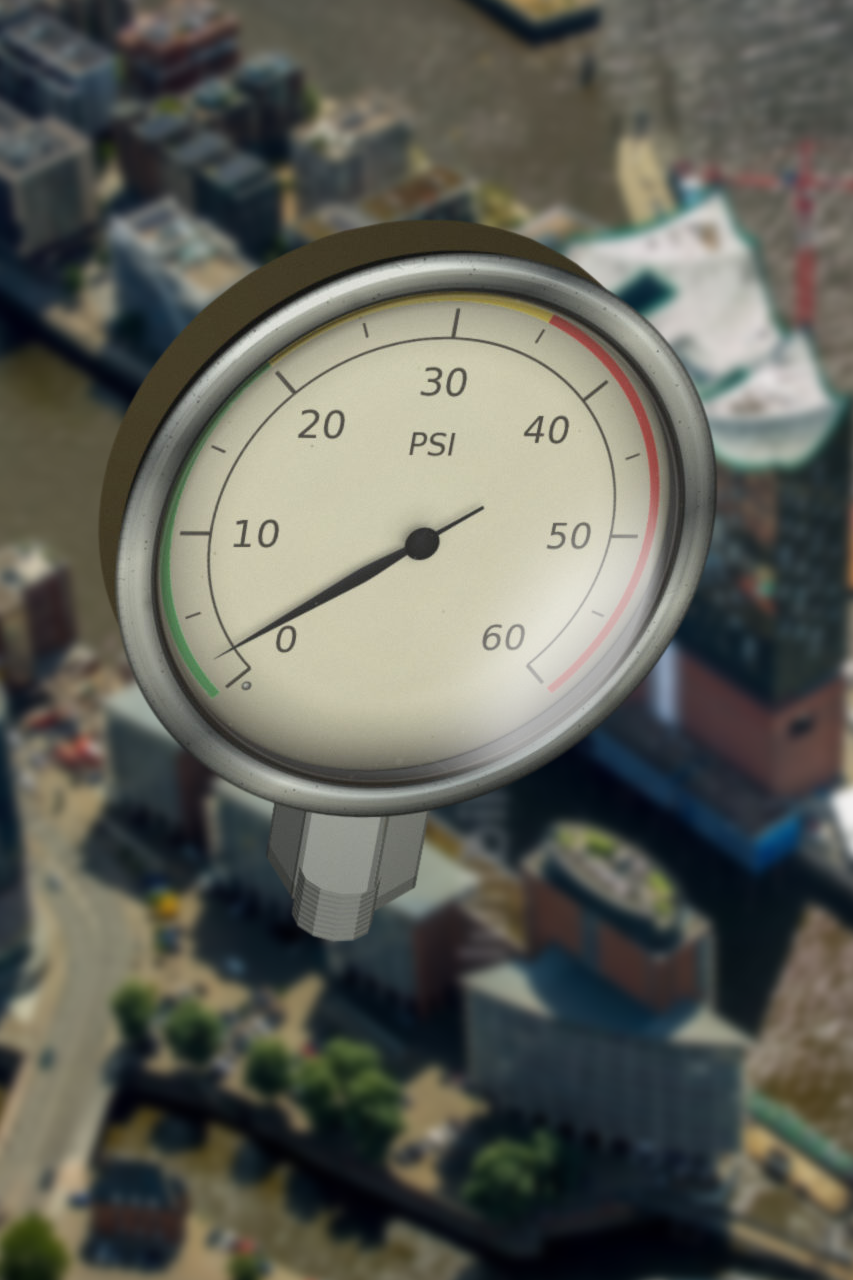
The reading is 2.5
